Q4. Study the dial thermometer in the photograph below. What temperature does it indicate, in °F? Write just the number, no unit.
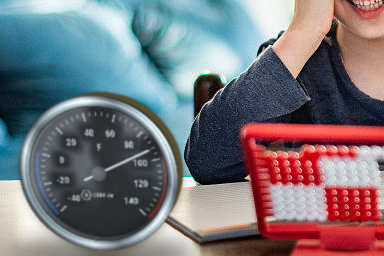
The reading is 92
